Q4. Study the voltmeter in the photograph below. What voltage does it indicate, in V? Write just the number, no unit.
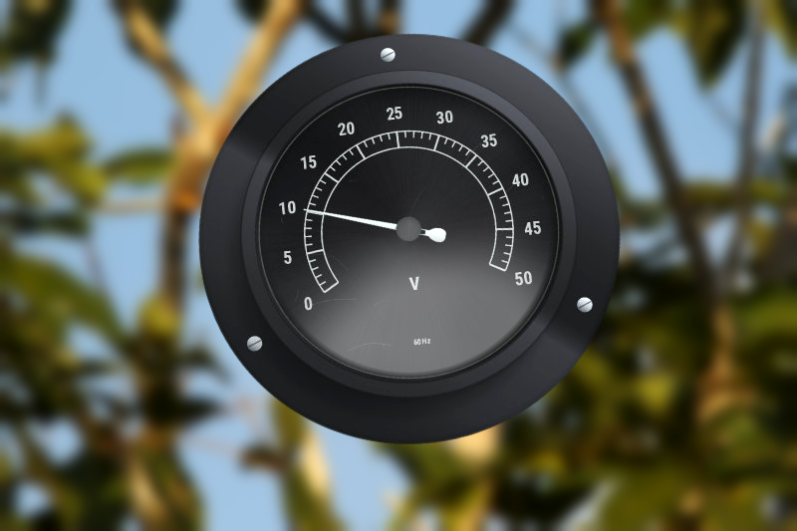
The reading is 10
